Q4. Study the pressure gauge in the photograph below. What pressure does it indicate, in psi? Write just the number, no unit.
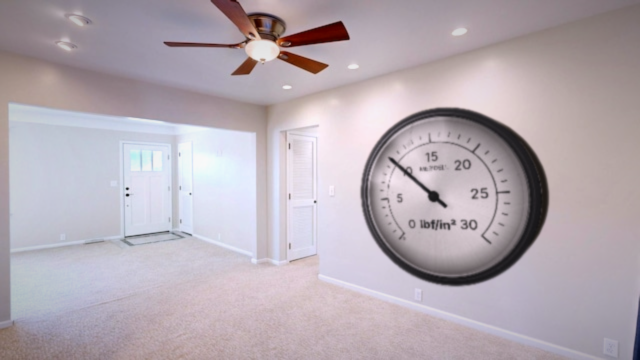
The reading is 10
